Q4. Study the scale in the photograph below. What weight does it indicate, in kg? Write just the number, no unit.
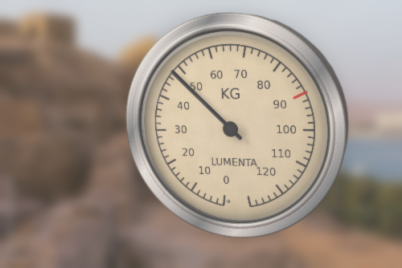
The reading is 48
